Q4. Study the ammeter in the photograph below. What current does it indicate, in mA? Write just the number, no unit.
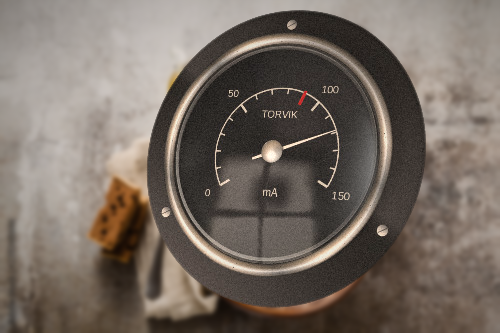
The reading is 120
